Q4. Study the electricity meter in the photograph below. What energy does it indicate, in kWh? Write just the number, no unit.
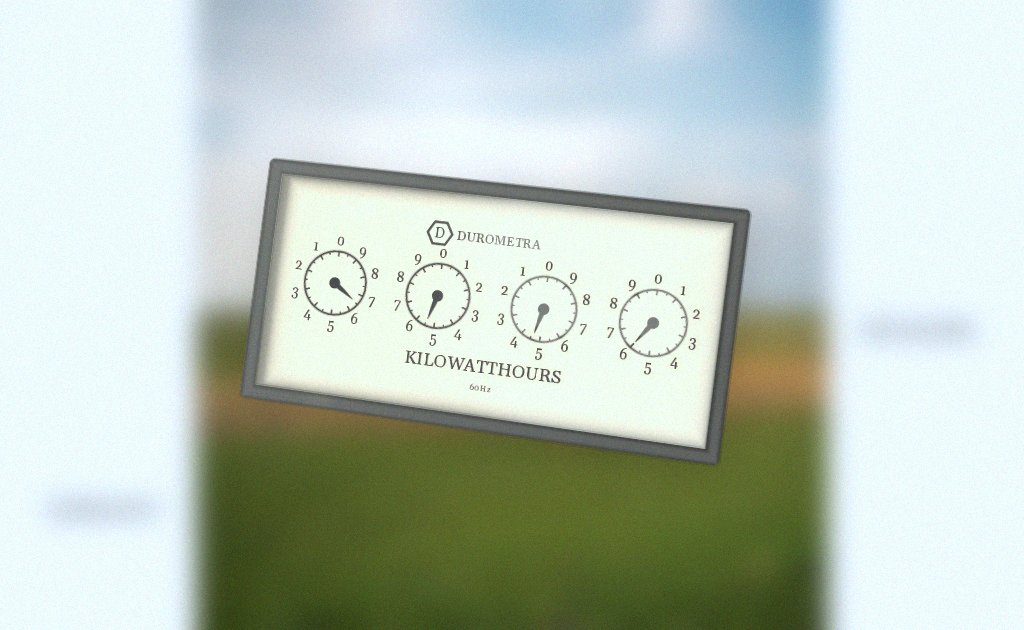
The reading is 6546
